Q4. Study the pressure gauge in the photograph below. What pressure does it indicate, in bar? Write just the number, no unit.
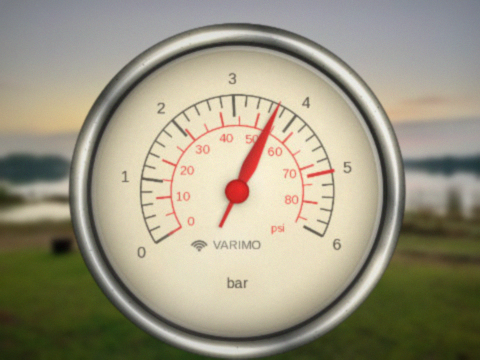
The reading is 3.7
